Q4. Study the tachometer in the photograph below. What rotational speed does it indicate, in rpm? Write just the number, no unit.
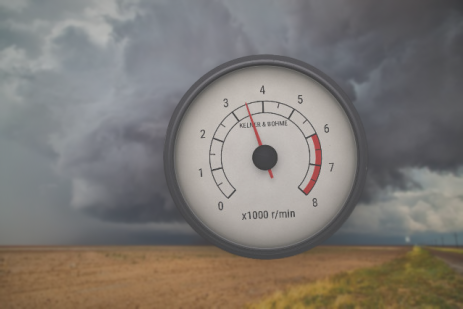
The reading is 3500
